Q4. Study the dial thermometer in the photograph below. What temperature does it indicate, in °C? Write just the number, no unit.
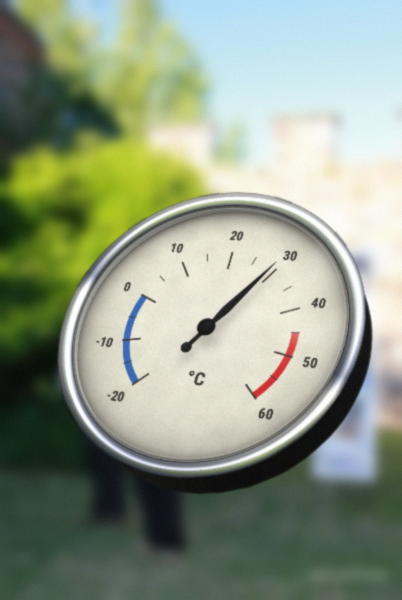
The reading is 30
